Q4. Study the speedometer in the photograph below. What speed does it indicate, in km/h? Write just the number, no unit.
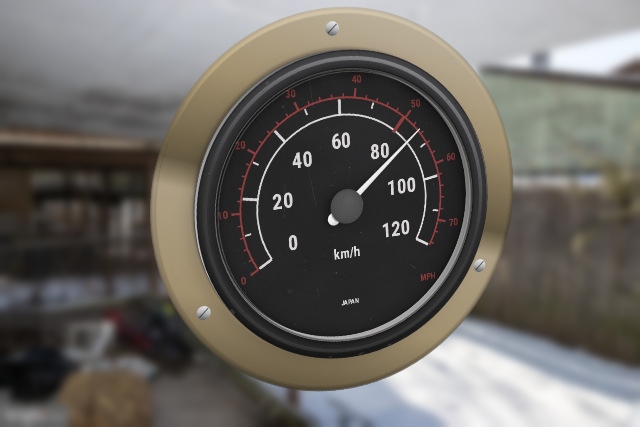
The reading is 85
